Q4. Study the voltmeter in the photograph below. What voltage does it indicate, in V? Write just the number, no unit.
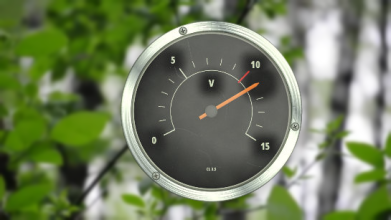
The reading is 11
